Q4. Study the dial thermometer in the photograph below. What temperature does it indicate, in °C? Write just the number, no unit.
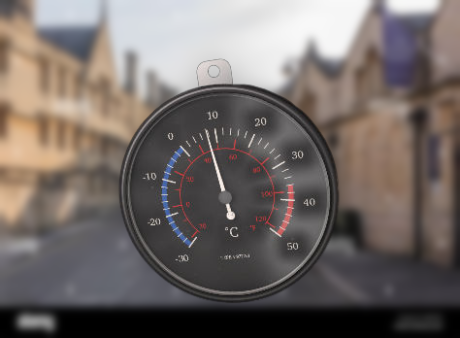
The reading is 8
